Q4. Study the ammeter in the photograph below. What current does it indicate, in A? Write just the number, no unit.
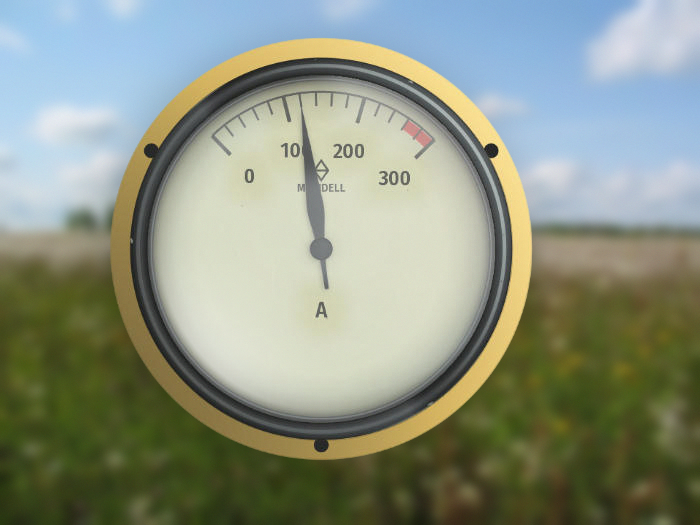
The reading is 120
